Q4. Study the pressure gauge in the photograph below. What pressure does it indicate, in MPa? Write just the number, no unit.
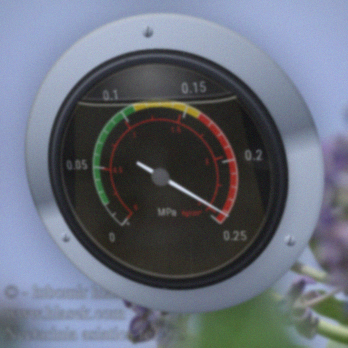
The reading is 0.24
